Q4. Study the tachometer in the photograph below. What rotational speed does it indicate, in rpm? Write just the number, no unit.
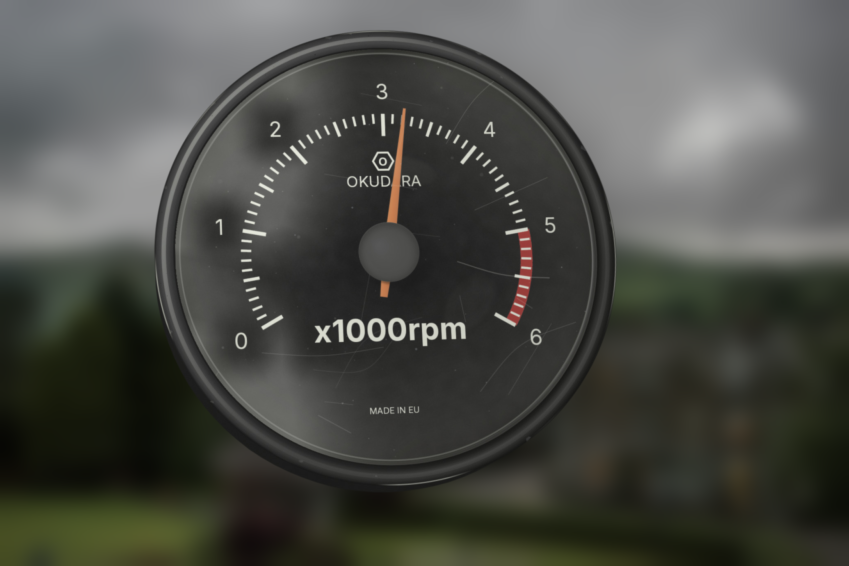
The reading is 3200
